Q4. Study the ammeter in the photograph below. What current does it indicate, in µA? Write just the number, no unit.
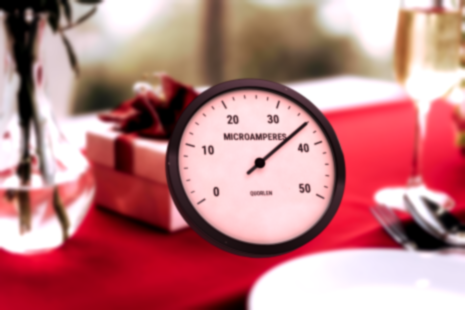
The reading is 36
